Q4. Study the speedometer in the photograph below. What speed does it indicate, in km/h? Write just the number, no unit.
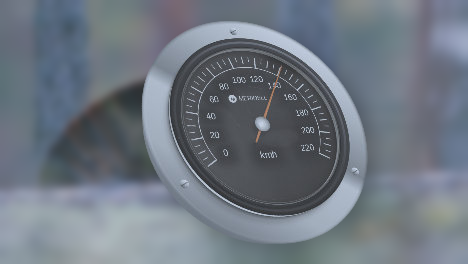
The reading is 140
